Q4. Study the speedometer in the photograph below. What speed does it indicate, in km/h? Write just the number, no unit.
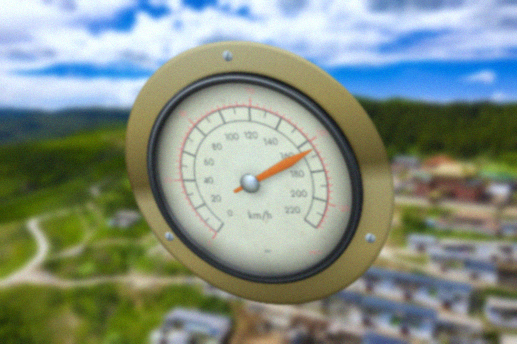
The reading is 165
